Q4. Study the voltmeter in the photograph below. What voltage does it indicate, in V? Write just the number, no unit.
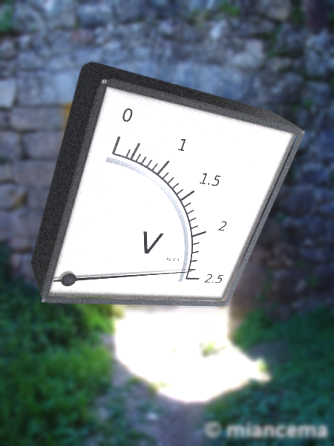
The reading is 2.4
